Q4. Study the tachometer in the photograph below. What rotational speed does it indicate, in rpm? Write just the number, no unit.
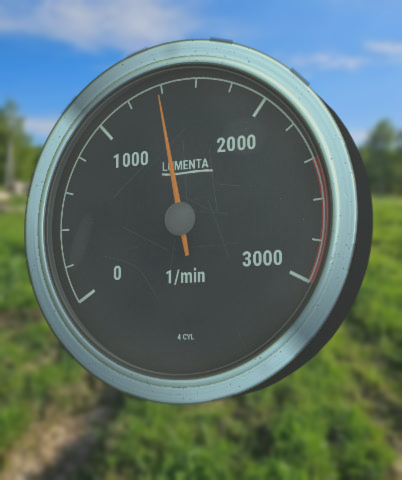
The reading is 1400
